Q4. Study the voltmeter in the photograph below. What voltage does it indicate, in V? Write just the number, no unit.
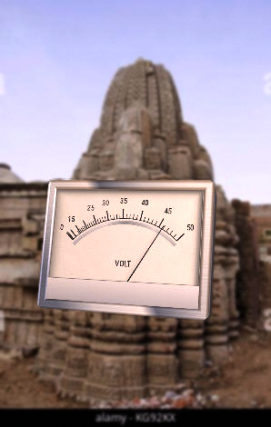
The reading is 46
